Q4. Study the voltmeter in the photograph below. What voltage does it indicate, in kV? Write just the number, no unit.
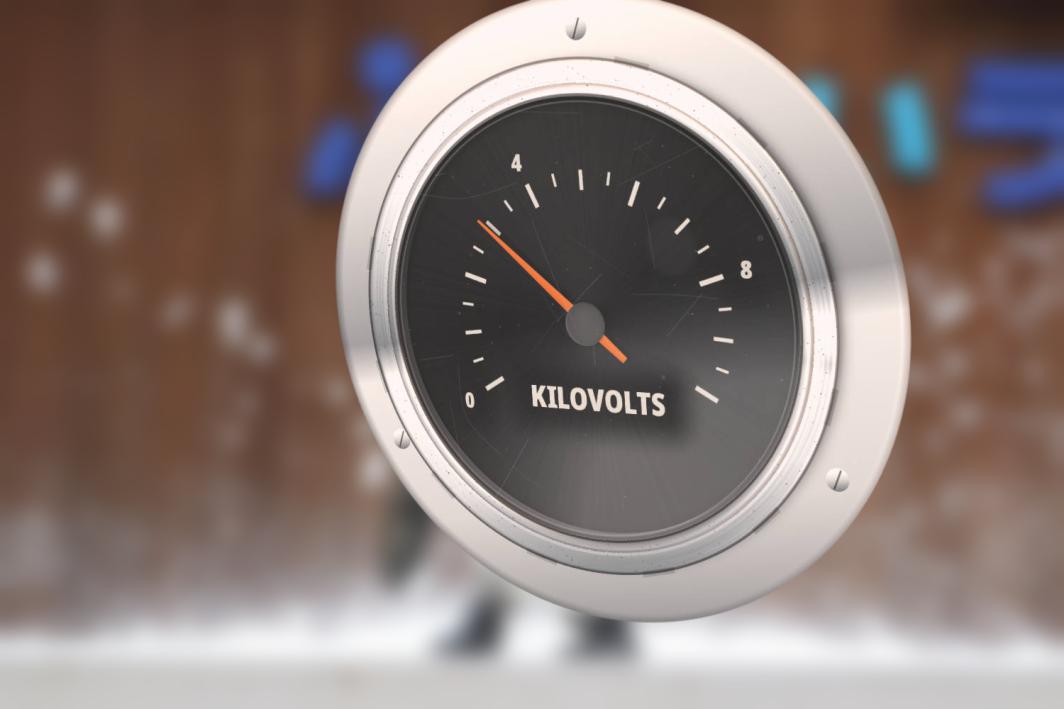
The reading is 3
